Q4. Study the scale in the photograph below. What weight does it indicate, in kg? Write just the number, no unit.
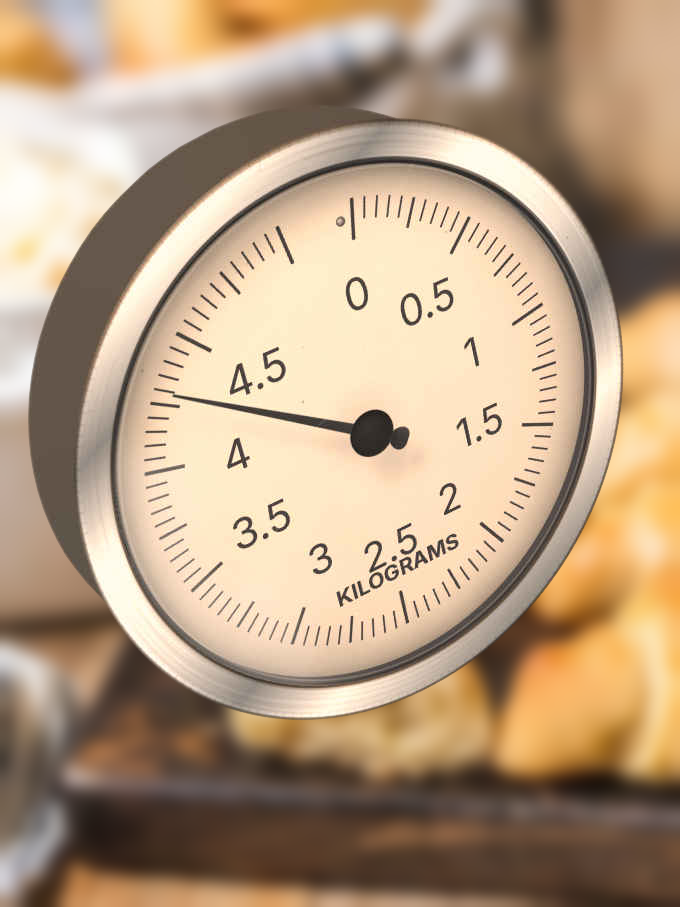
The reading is 4.3
